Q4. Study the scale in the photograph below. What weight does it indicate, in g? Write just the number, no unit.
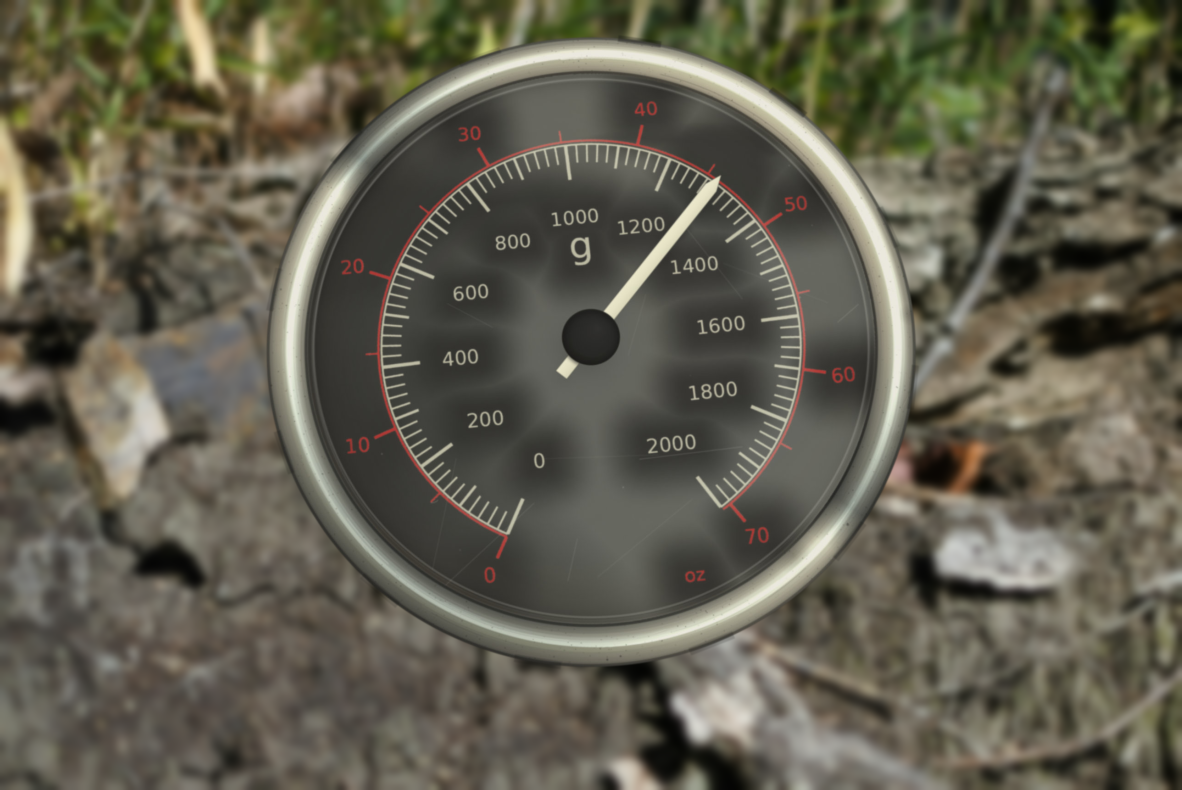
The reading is 1300
